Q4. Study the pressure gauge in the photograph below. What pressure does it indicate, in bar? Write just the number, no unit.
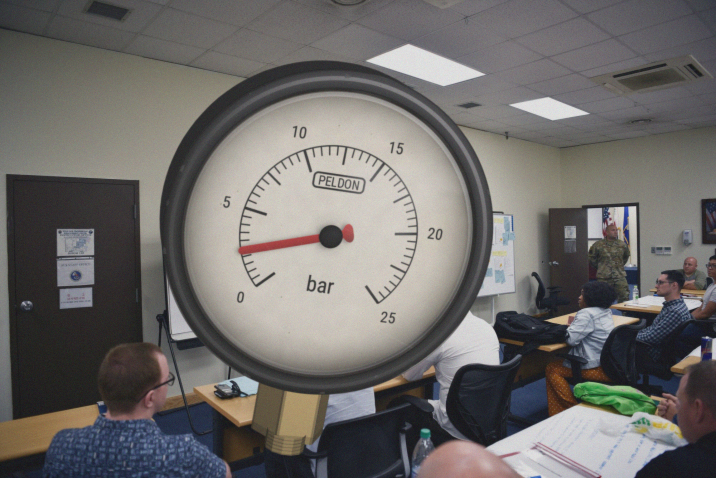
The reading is 2.5
